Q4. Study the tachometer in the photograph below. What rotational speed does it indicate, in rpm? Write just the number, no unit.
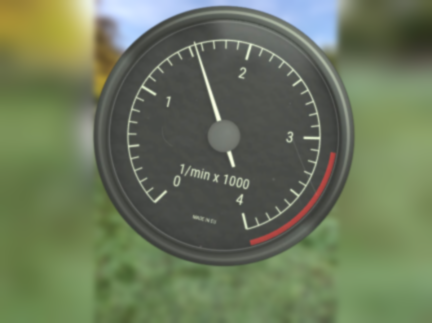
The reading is 1550
